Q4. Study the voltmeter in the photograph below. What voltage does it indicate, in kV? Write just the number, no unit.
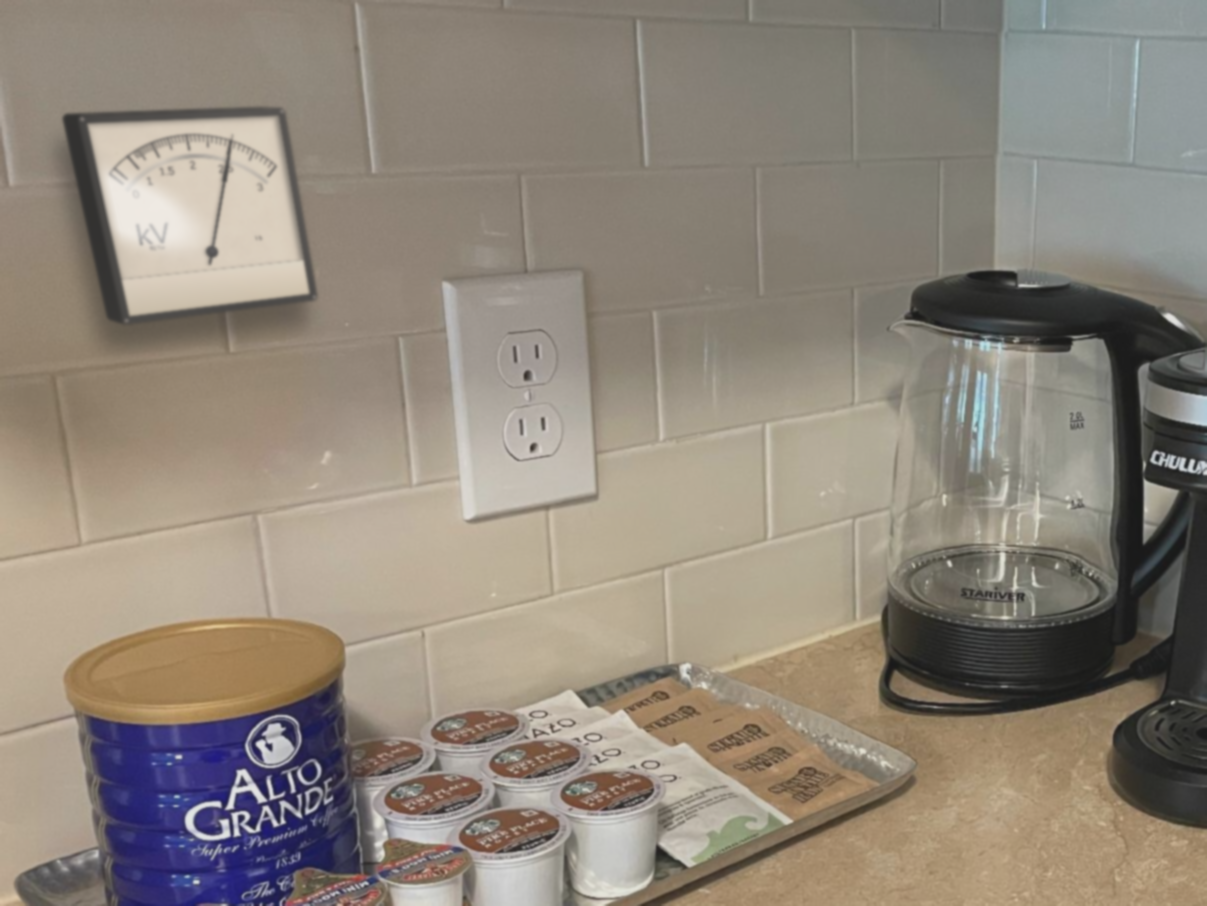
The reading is 2.5
